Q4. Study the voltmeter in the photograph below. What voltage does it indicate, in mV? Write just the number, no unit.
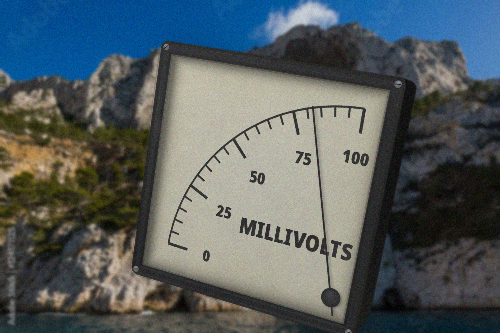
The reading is 82.5
